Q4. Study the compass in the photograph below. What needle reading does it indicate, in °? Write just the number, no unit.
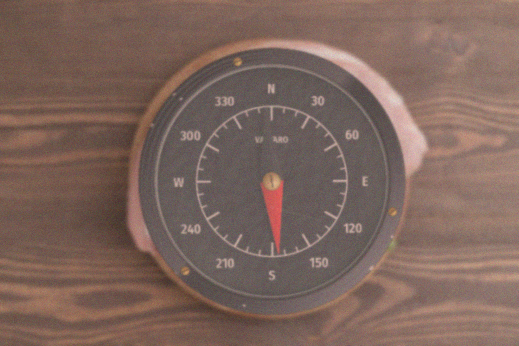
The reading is 175
